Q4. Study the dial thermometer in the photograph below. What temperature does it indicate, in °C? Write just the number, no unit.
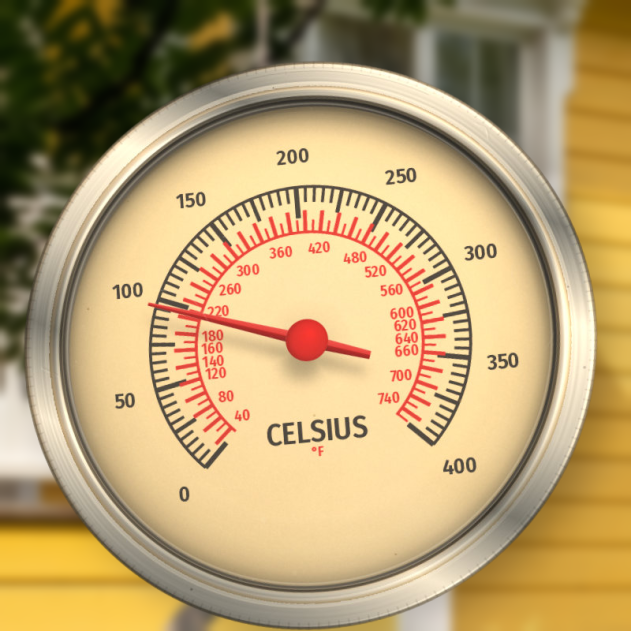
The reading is 95
